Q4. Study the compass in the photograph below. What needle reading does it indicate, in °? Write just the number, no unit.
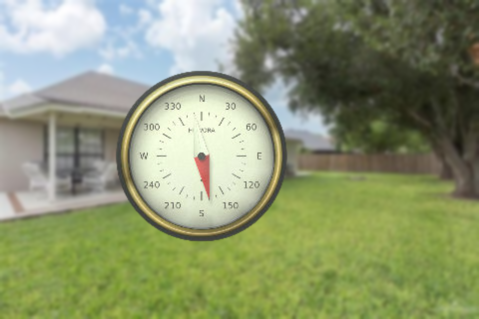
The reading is 170
